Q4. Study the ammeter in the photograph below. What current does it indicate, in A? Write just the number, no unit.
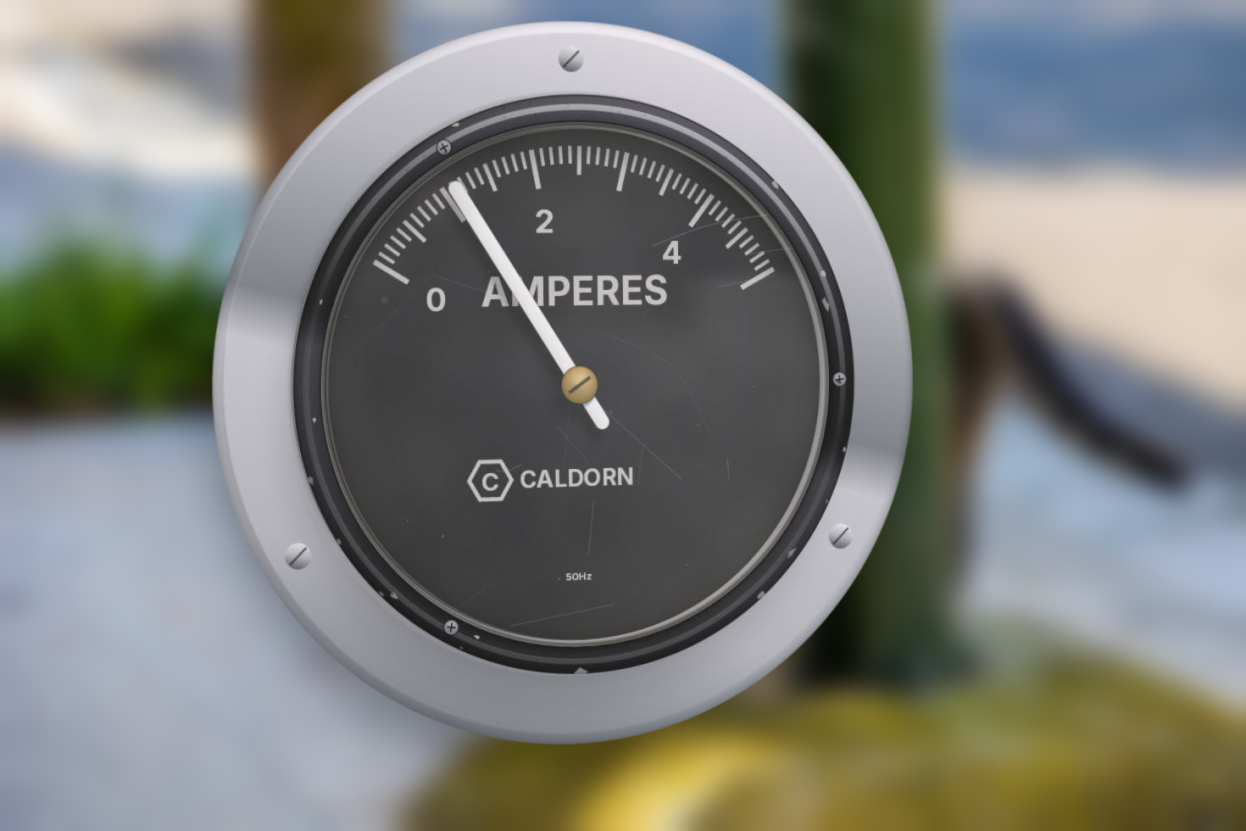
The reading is 1.1
